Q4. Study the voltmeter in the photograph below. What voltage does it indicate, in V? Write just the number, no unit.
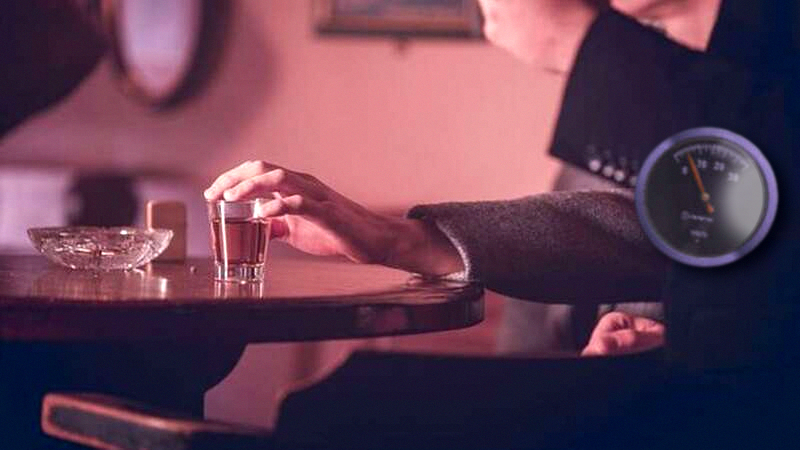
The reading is 5
